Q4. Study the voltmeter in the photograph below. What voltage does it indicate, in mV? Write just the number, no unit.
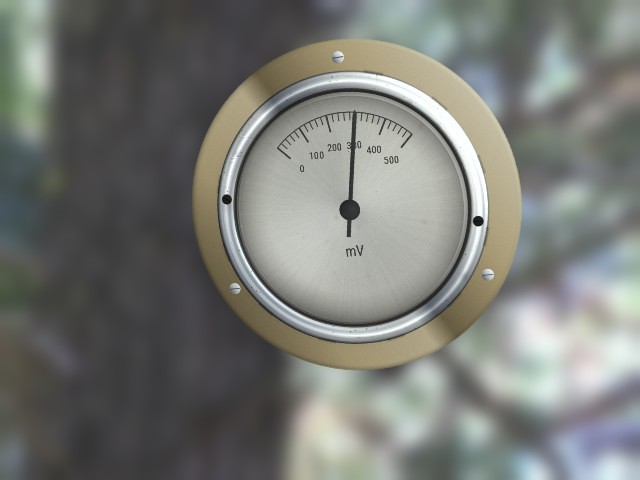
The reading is 300
